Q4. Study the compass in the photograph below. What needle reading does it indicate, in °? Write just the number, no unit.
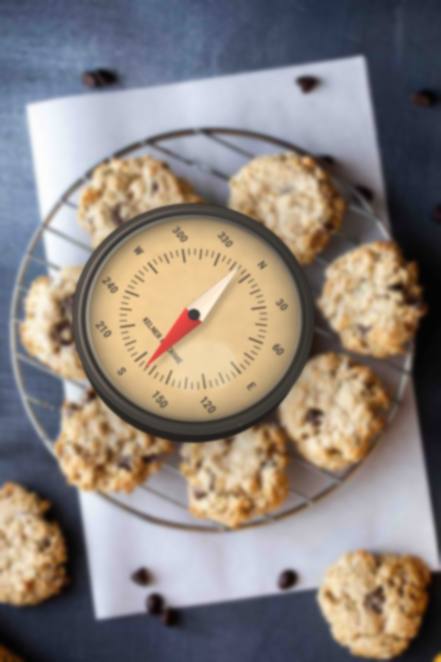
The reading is 170
